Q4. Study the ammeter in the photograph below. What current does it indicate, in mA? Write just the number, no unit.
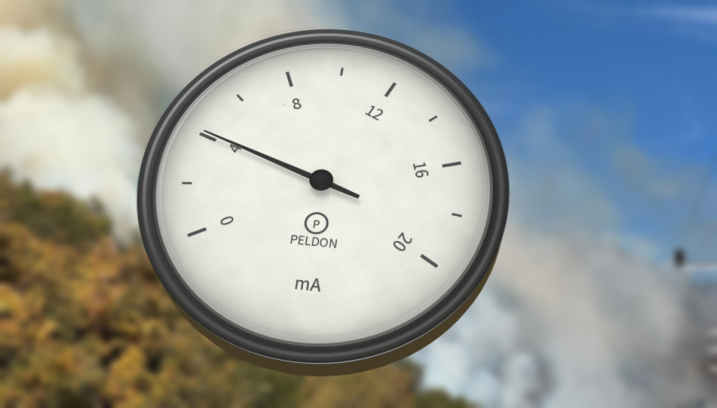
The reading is 4
